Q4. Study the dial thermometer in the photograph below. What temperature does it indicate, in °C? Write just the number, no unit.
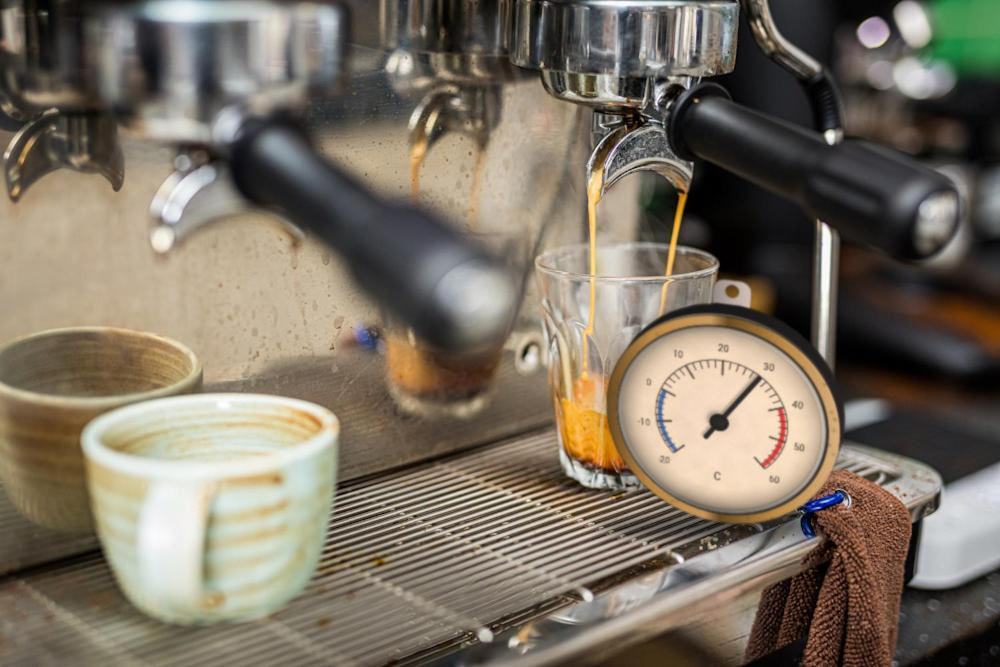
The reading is 30
